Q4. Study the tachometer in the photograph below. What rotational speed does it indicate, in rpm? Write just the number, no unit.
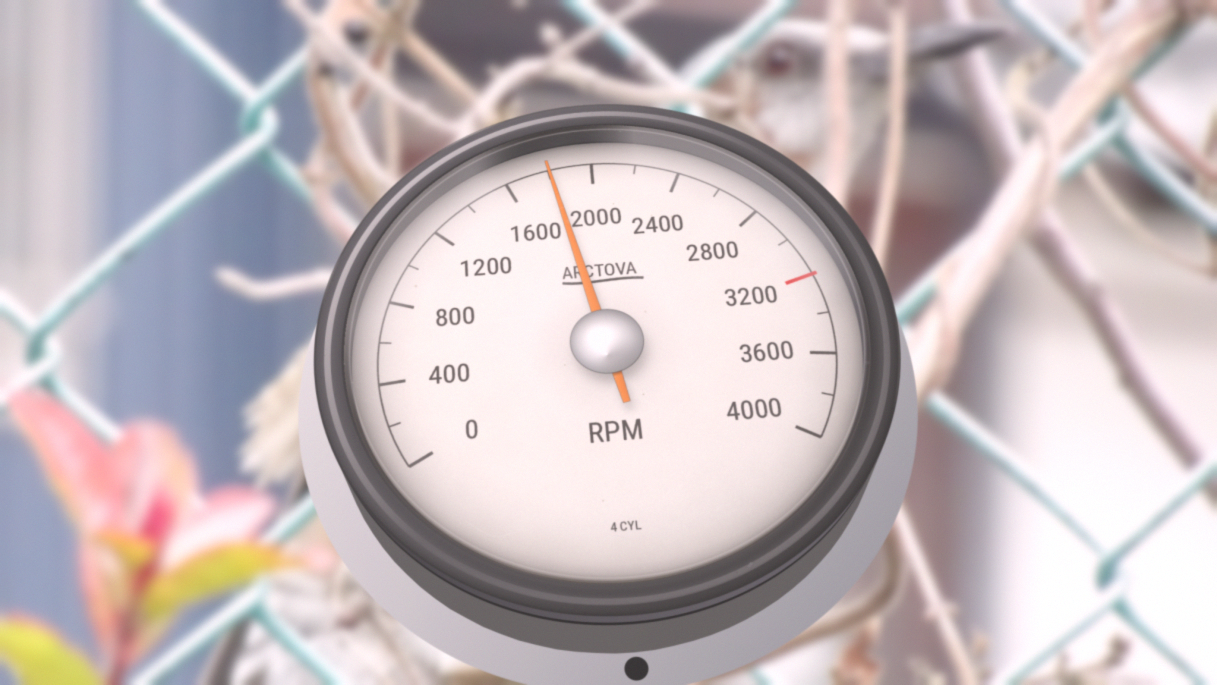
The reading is 1800
